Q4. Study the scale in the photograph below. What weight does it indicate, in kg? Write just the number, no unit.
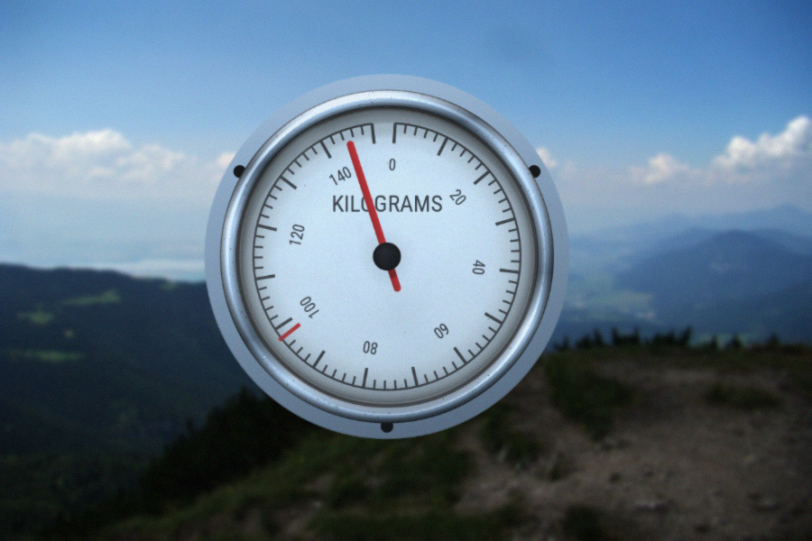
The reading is 145
